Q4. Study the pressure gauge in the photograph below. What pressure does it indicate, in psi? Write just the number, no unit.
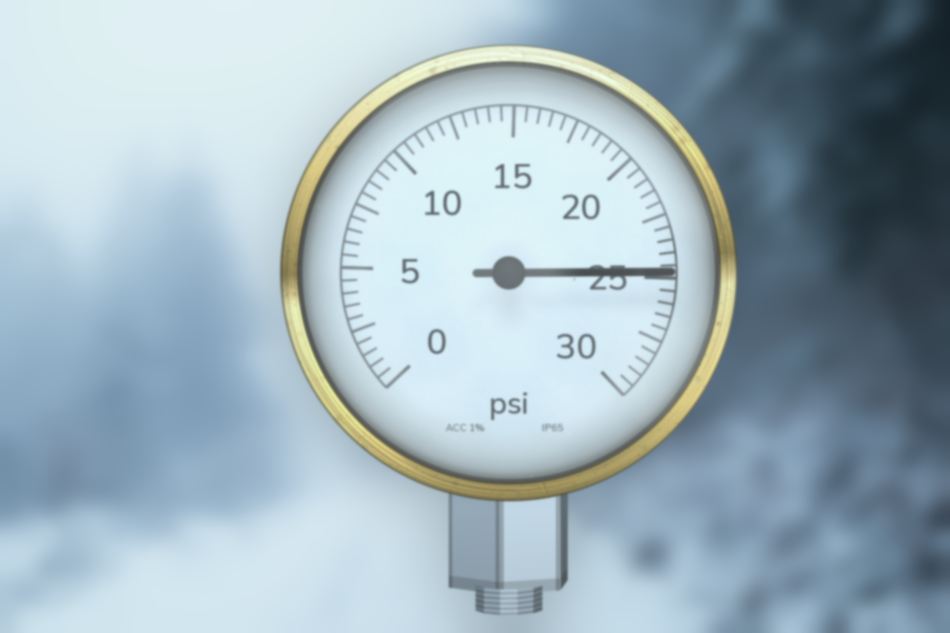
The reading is 24.75
